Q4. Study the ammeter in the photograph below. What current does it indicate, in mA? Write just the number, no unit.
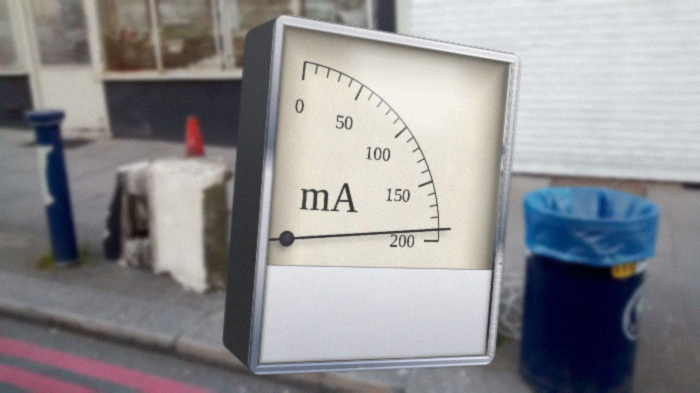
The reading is 190
